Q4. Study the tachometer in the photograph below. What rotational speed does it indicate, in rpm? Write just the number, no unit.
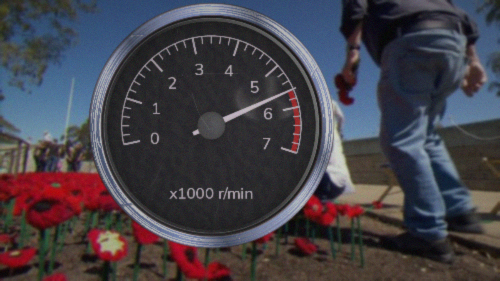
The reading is 5600
